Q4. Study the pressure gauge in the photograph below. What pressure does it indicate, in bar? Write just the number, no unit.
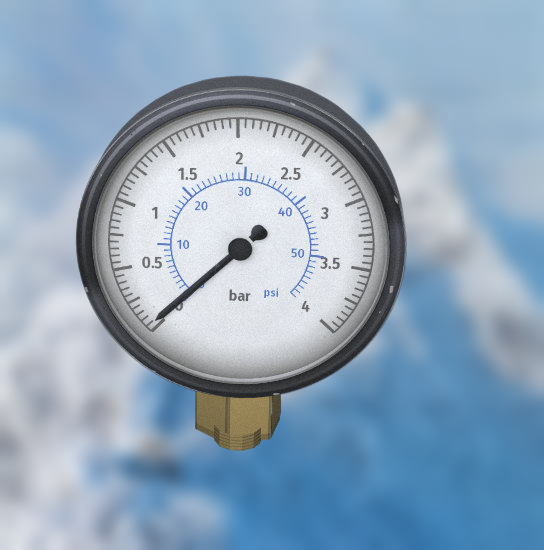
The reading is 0.05
